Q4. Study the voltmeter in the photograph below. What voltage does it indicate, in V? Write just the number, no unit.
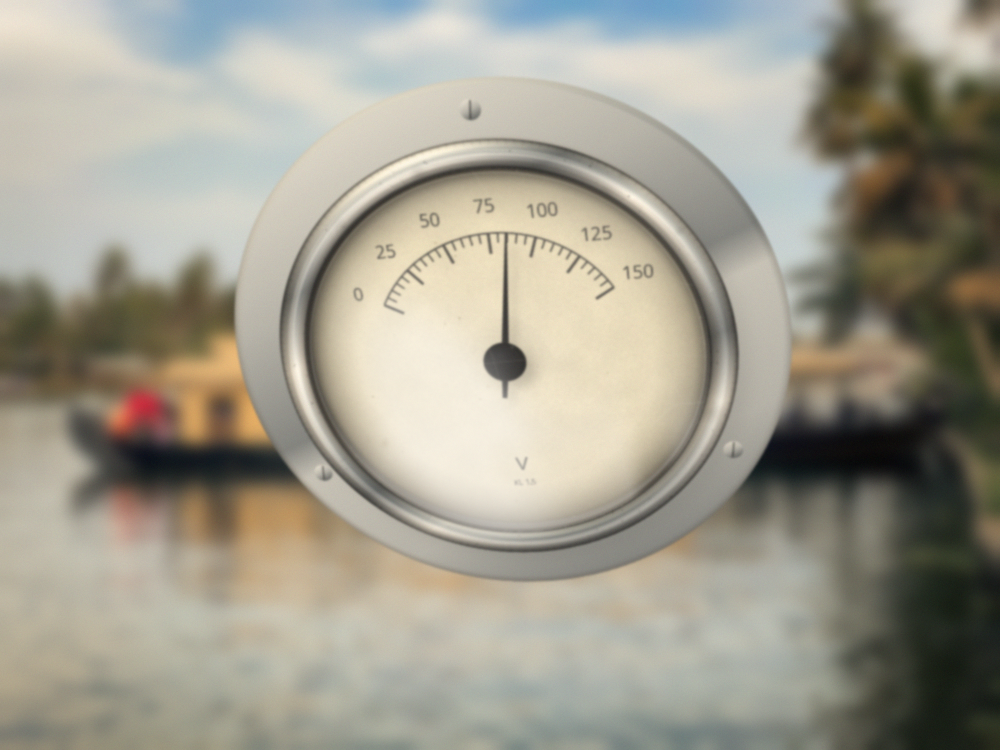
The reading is 85
